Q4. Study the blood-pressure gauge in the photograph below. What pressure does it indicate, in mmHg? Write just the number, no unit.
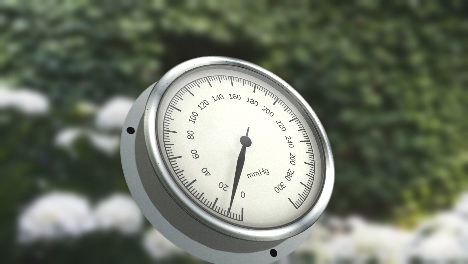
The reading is 10
